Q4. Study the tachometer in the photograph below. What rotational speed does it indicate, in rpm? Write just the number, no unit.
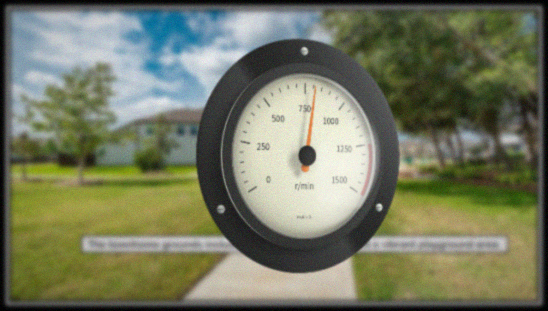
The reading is 800
